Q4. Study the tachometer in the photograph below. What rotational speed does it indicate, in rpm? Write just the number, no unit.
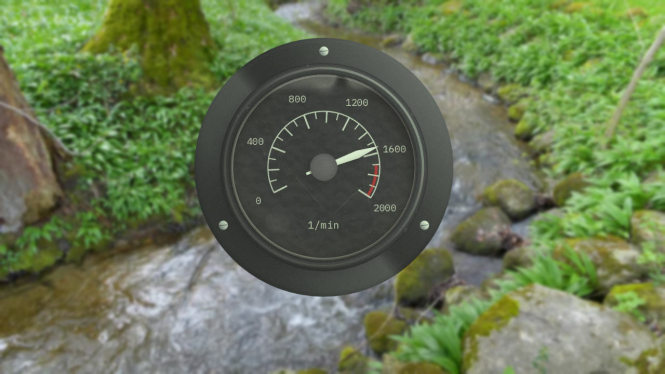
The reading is 1550
